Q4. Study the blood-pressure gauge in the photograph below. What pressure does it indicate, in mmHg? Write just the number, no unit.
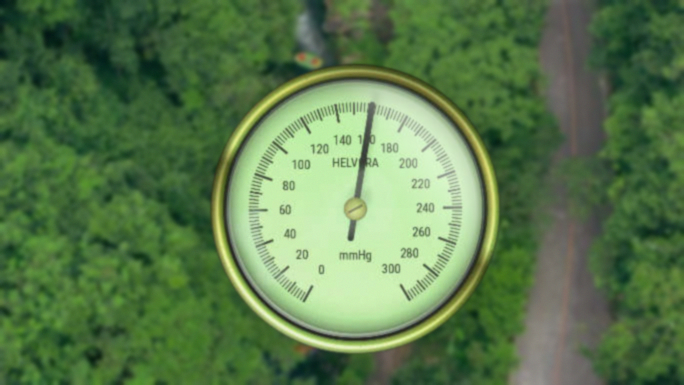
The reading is 160
